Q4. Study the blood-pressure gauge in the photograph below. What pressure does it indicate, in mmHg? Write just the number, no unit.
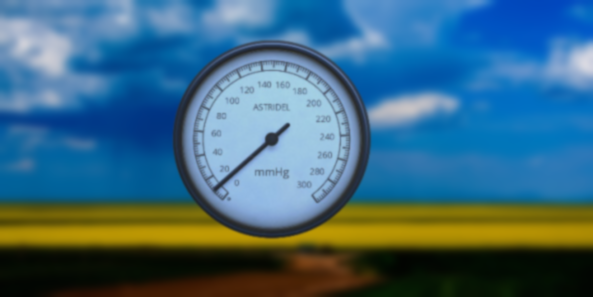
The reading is 10
